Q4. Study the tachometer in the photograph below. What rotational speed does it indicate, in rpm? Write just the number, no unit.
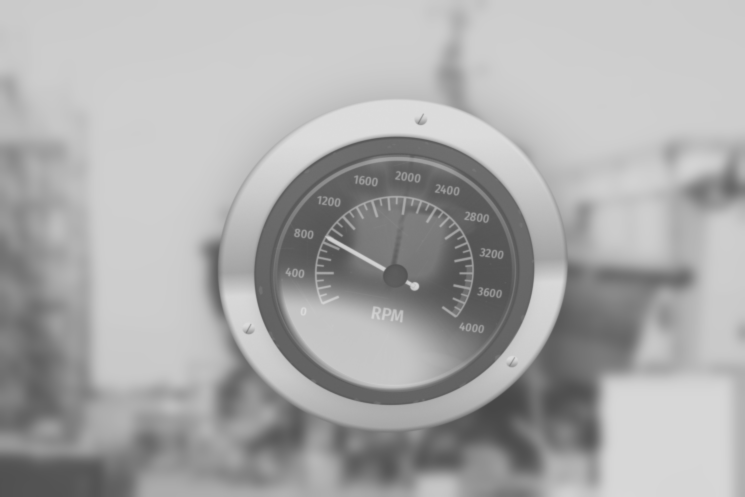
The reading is 900
